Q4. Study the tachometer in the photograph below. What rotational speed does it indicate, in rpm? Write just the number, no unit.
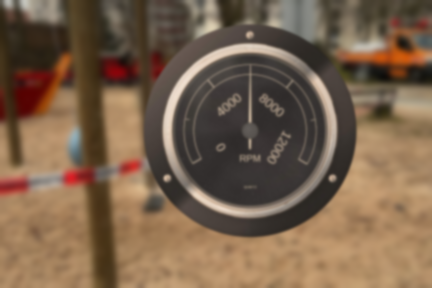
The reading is 6000
